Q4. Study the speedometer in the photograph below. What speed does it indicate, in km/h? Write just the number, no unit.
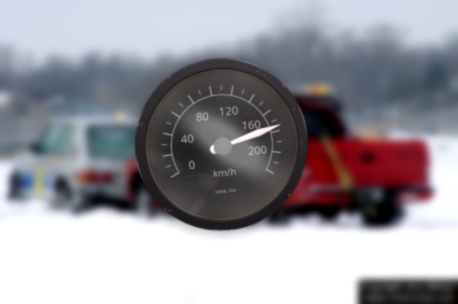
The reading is 175
